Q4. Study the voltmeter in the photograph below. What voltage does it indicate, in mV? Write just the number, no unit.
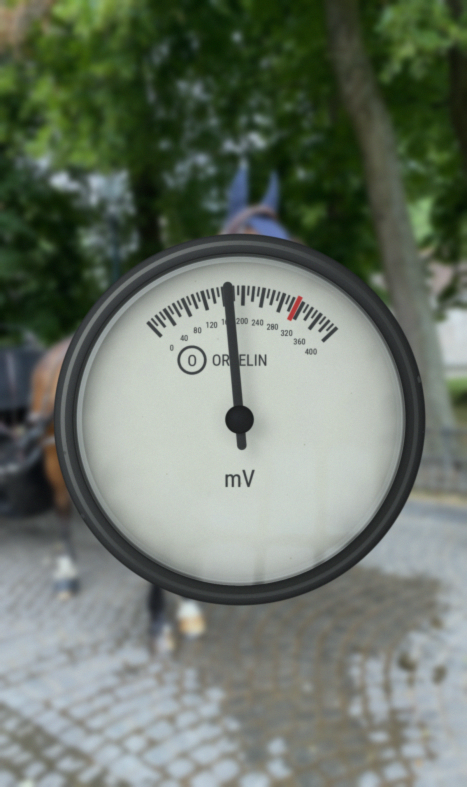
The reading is 170
